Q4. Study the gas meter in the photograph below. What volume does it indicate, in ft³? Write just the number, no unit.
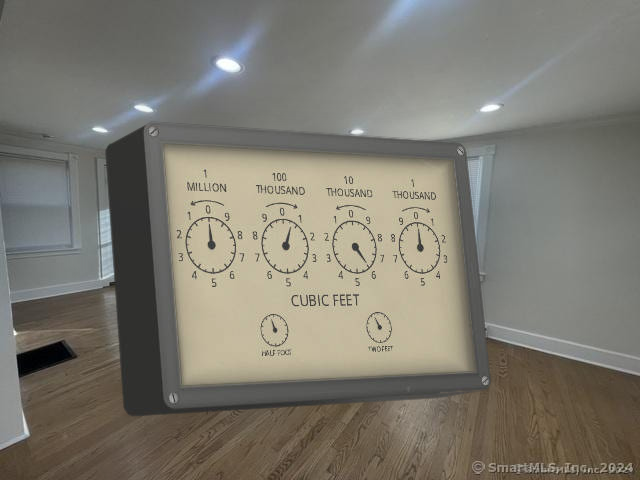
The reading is 6000
